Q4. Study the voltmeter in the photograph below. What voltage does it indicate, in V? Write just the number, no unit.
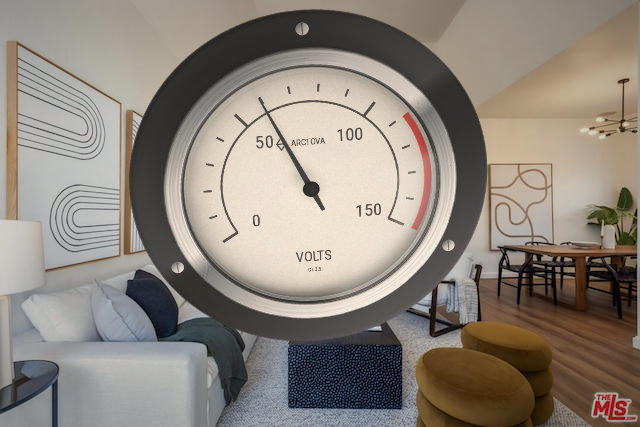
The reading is 60
